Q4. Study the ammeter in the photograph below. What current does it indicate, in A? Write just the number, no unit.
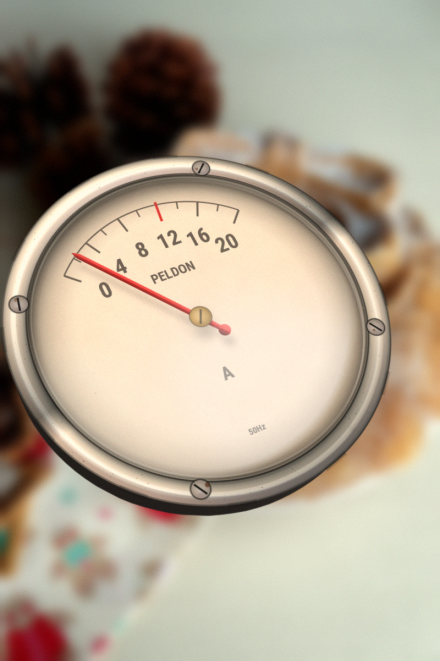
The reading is 2
